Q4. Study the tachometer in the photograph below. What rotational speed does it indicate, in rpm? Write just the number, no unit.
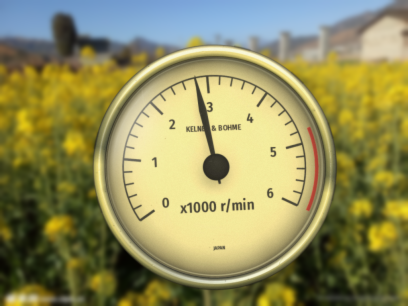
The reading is 2800
